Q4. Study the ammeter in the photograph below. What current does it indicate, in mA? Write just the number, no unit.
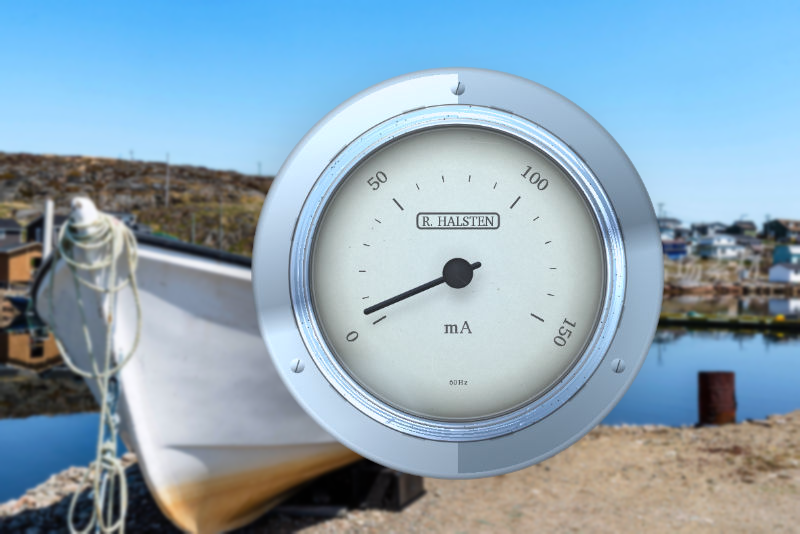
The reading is 5
